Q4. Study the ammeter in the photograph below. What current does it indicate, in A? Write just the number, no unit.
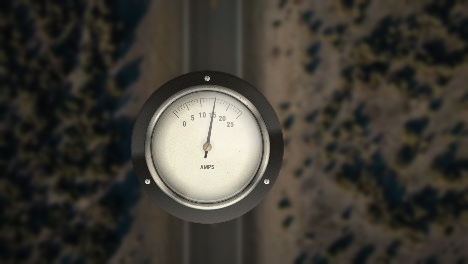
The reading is 15
